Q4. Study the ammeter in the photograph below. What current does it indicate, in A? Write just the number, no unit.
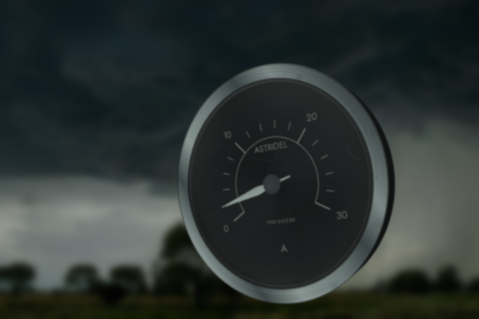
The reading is 2
